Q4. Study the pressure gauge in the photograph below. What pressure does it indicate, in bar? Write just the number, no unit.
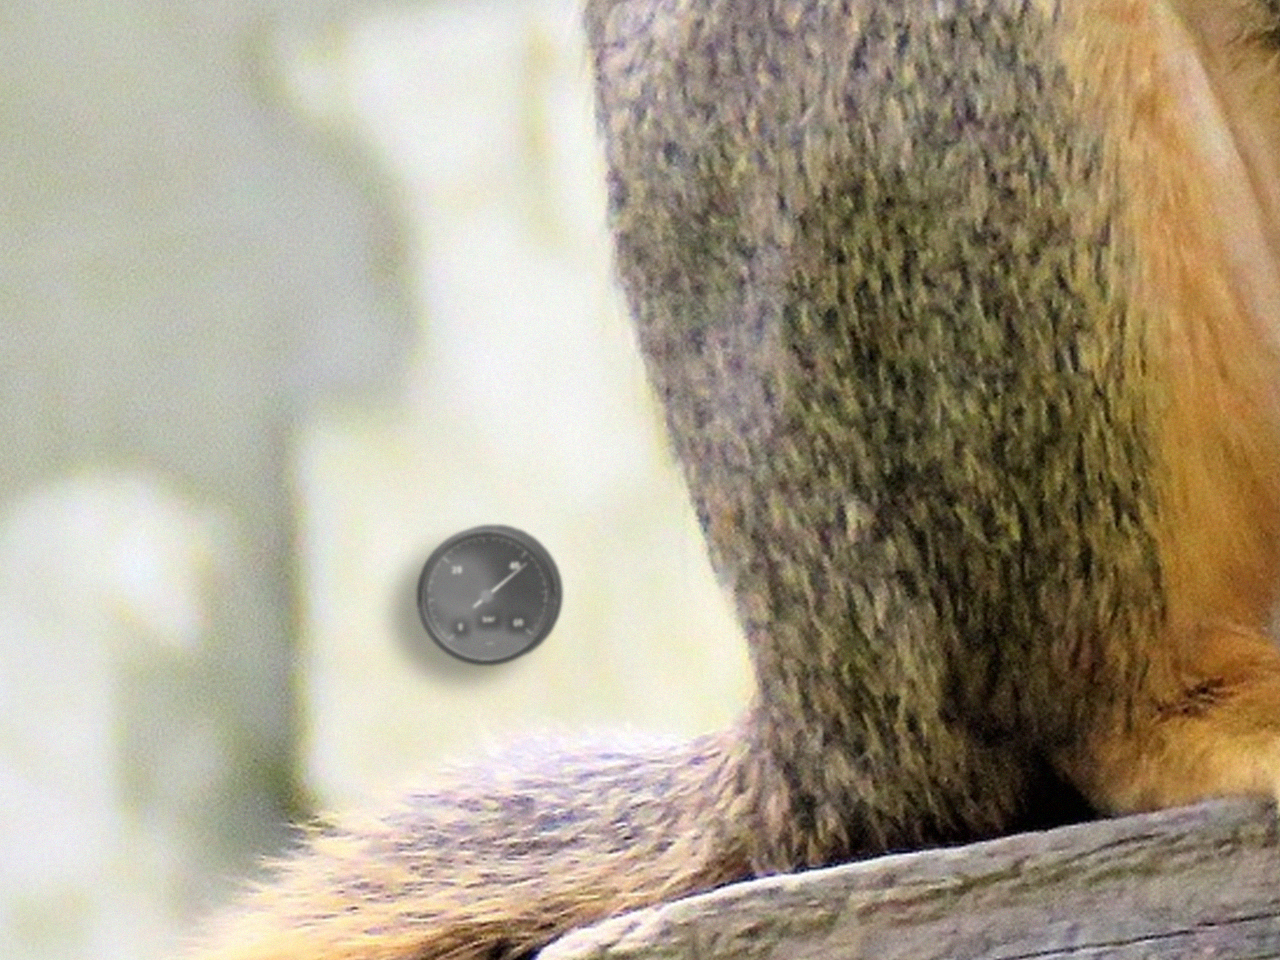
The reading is 42
